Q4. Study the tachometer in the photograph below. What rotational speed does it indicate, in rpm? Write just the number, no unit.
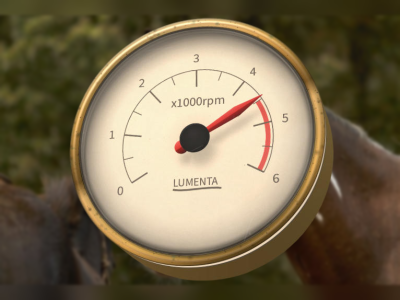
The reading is 4500
